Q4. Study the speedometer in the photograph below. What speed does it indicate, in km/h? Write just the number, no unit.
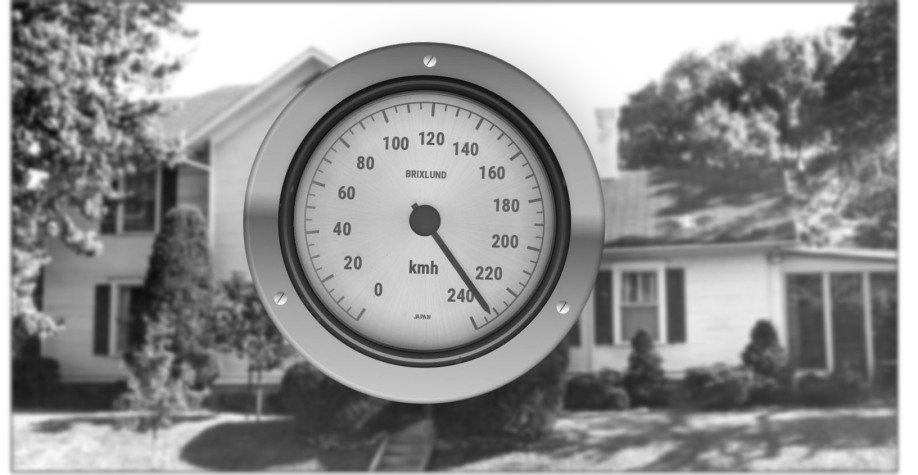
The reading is 232.5
